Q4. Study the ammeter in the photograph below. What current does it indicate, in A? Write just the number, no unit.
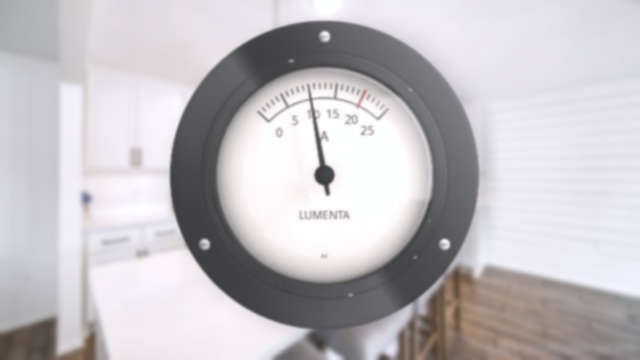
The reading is 10
